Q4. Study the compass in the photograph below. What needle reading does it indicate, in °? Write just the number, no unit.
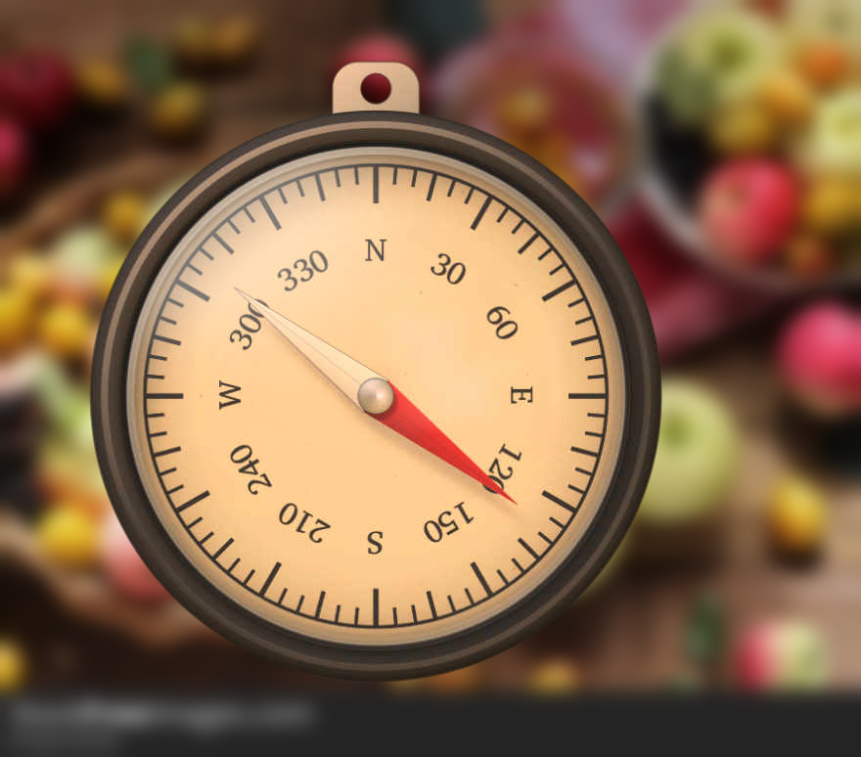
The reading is 127.5
